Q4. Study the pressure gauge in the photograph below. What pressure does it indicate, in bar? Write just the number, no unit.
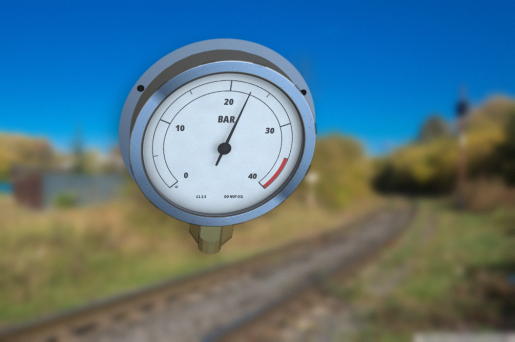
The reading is 22.5
